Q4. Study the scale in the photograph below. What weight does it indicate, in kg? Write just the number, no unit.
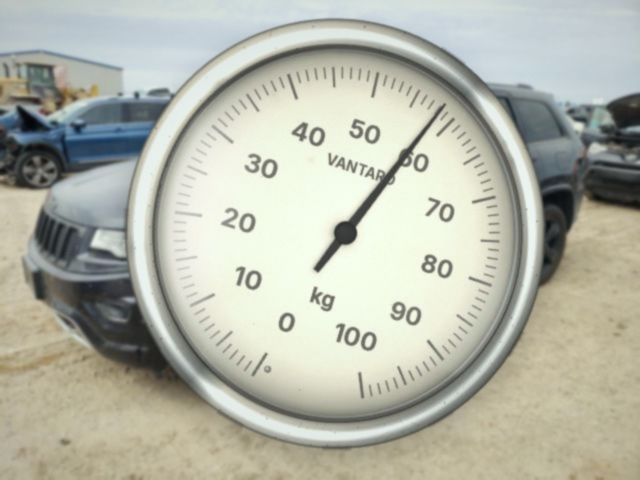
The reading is 58
